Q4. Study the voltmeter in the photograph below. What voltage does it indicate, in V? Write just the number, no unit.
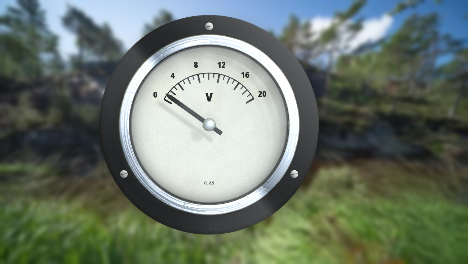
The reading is 1
